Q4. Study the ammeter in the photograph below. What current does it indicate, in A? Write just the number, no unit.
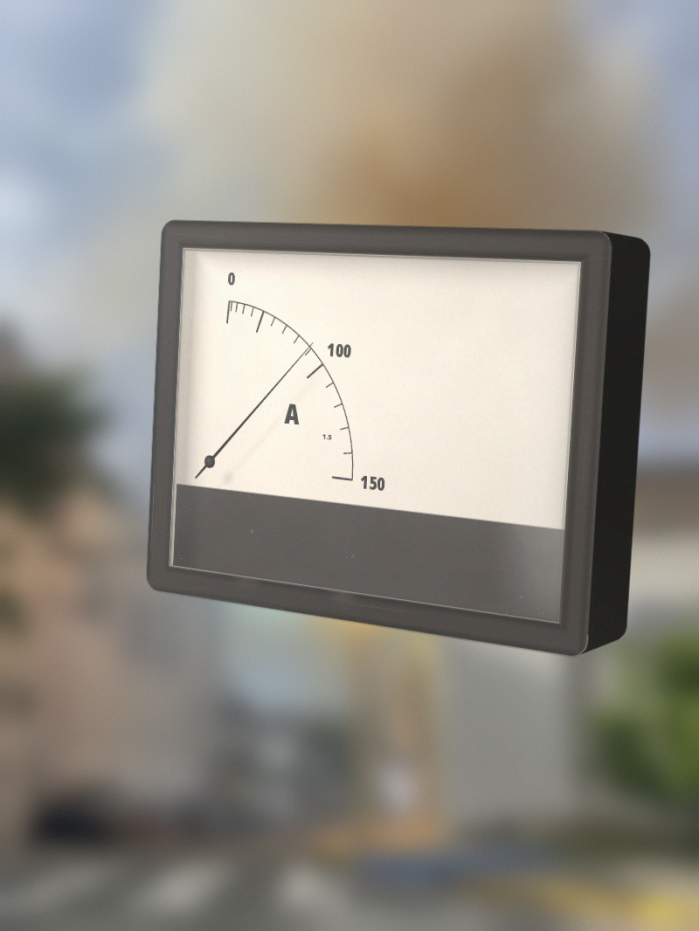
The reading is 90
